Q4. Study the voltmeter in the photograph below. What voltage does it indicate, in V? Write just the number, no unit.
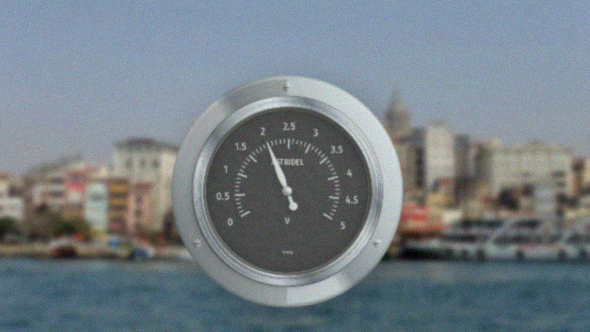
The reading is 2
